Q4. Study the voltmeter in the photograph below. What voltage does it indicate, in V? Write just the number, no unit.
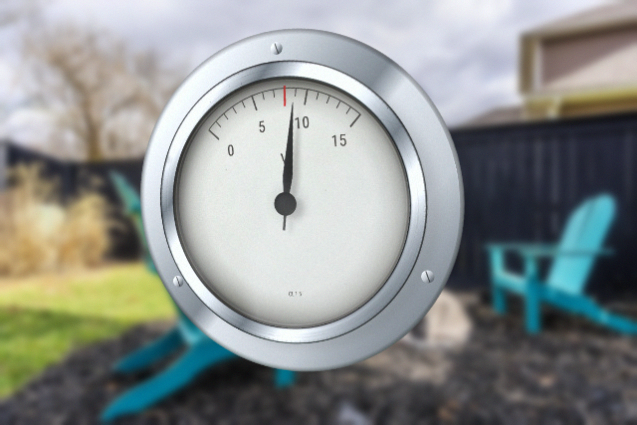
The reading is 9
